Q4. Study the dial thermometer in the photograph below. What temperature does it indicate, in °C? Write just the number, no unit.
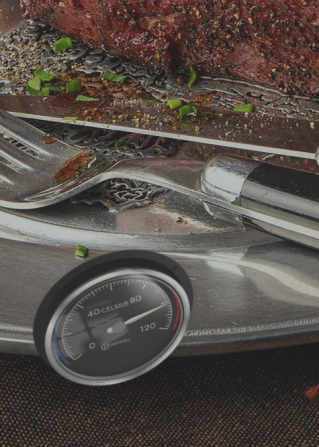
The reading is 100
